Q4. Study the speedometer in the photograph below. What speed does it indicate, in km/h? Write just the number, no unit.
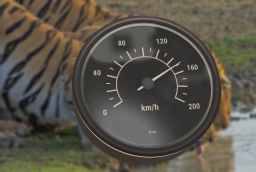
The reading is 150
